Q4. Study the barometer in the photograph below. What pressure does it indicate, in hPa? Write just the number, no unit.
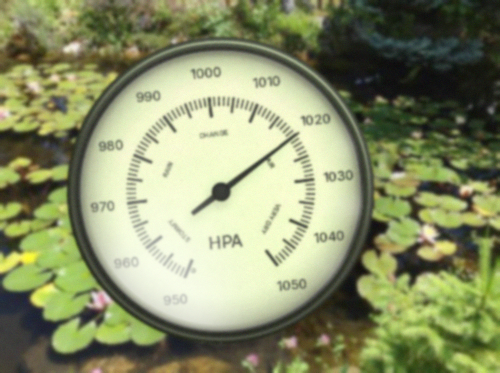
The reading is 1020
